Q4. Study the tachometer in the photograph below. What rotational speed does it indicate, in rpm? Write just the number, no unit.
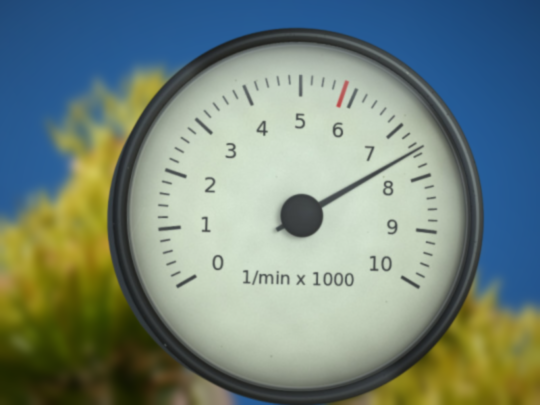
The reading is 7500
